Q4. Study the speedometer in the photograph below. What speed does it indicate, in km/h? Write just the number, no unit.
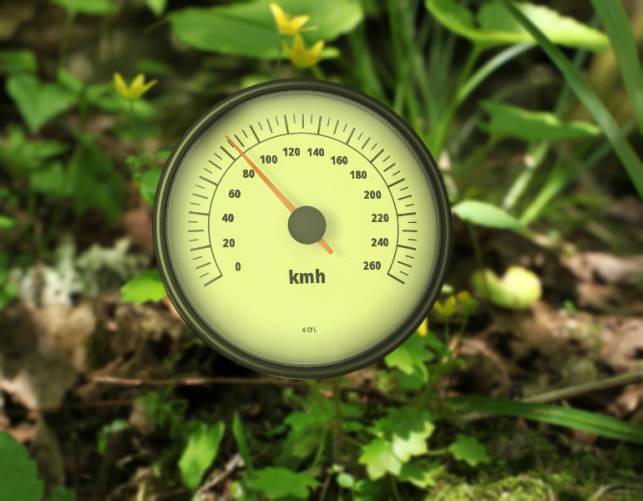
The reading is 85
